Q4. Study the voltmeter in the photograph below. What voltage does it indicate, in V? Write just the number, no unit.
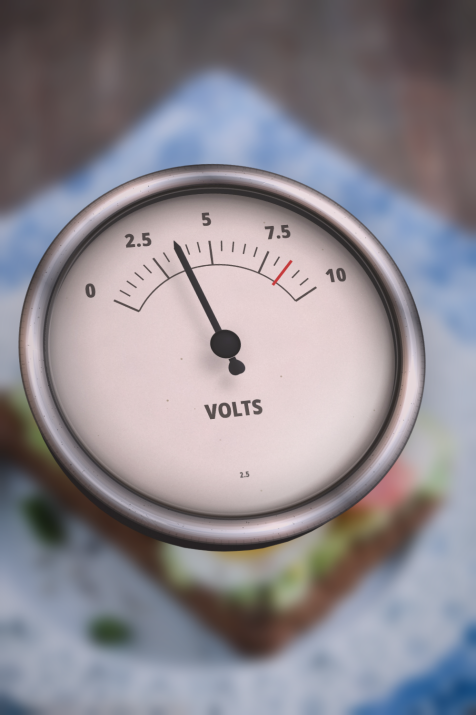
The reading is 3.5
